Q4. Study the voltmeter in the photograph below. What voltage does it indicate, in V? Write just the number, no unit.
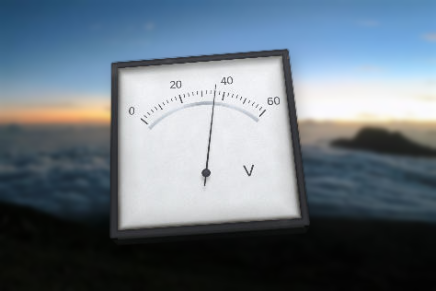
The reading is 36
